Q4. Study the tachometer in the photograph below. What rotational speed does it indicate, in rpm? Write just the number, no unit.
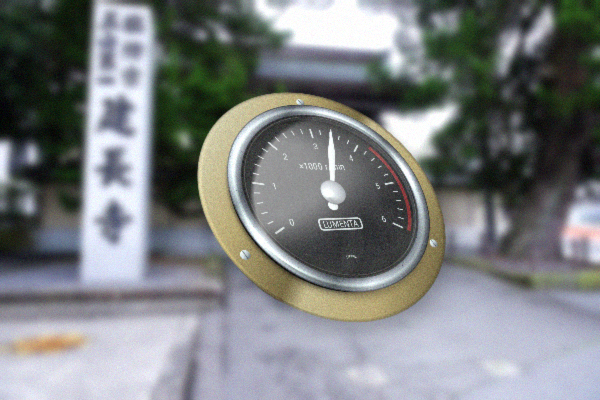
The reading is 3400
